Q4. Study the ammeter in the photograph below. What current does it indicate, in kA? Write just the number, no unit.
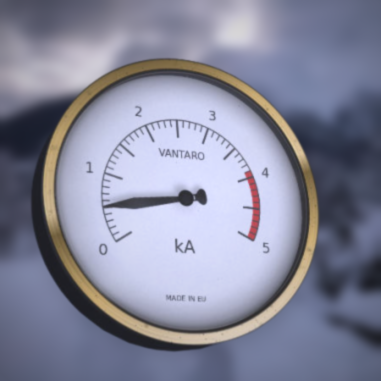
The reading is 0.5
